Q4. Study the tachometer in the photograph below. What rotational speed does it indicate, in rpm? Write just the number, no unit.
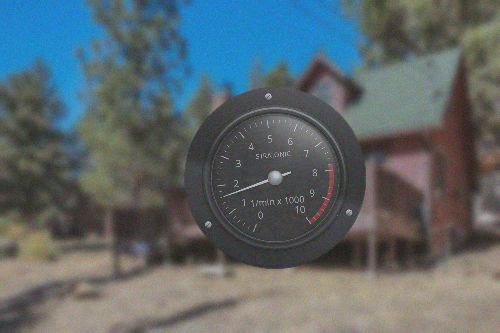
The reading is 1600
